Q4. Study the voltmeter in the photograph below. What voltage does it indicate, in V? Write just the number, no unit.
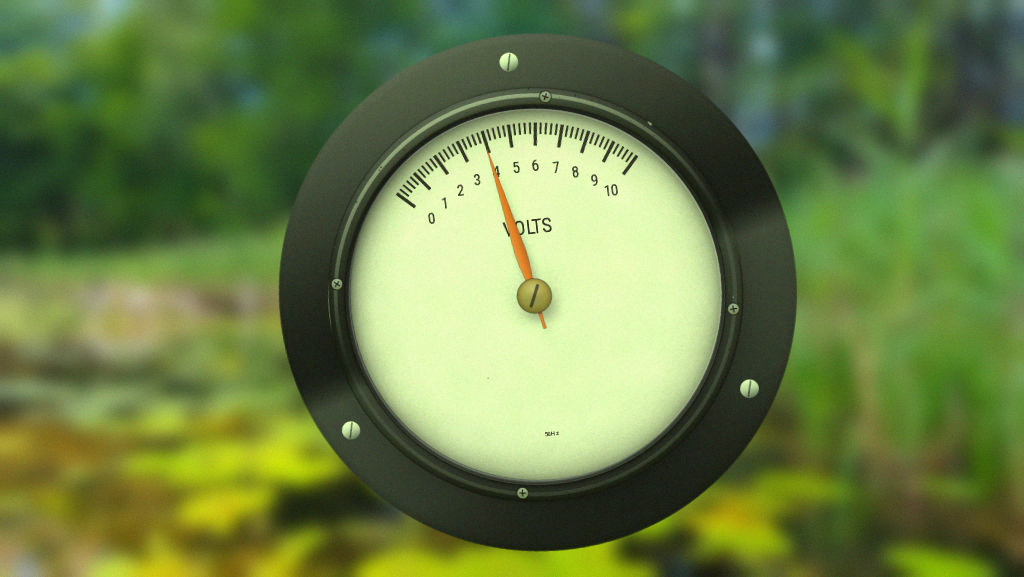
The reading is 4
